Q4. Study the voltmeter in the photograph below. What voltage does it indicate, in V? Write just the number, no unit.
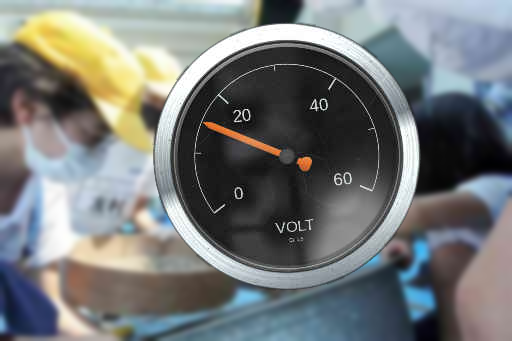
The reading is 15
